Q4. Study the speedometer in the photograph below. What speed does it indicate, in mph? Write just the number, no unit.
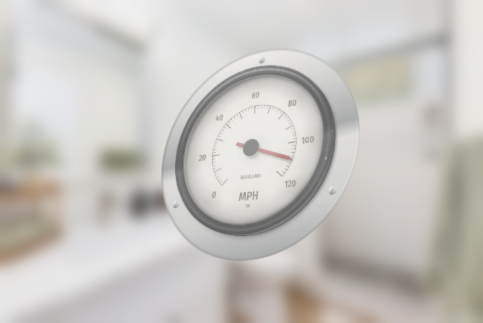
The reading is 110
